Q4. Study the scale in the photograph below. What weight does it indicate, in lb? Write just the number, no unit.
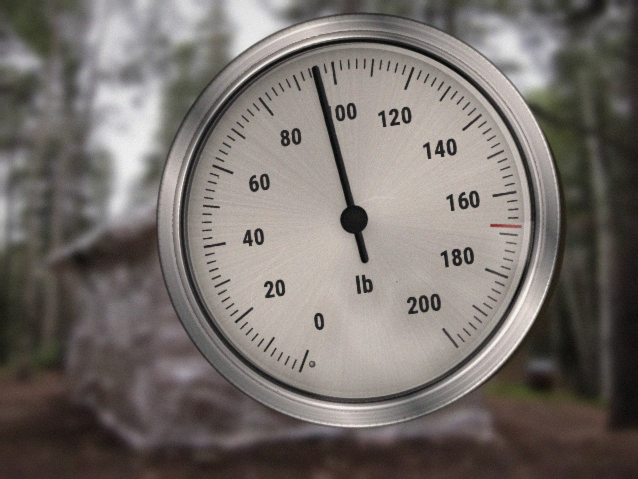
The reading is 96
